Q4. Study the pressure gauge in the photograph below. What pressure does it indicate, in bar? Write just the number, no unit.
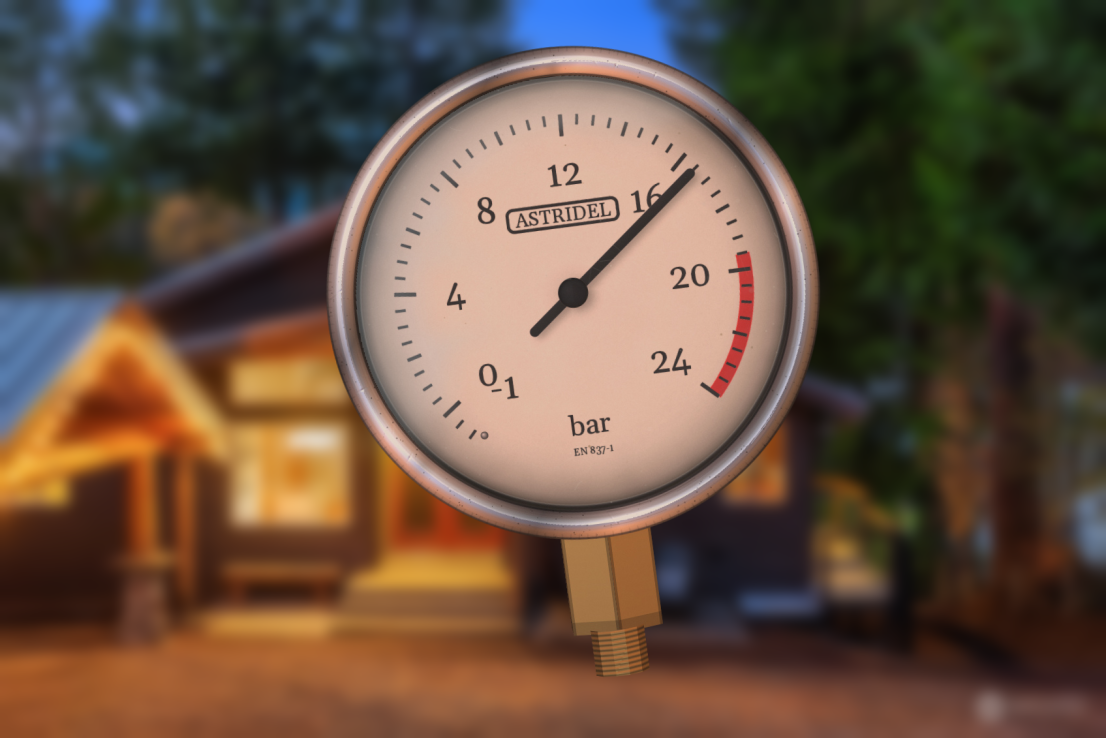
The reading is 16.5
